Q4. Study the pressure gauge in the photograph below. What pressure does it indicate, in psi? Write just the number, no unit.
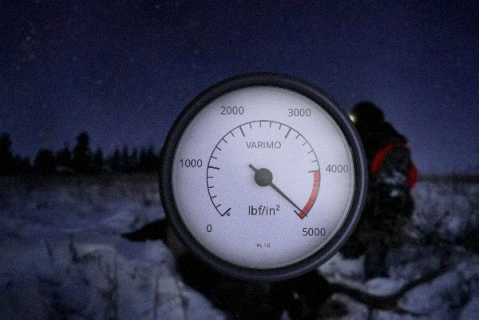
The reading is 4900
